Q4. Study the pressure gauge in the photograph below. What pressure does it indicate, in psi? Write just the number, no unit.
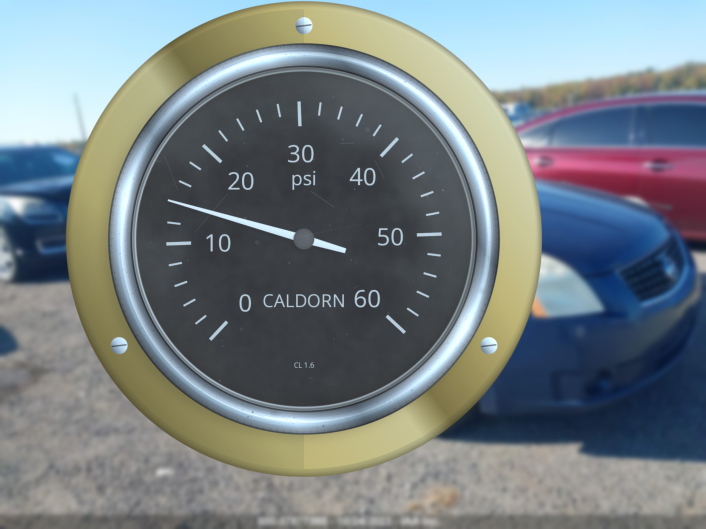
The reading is 14
